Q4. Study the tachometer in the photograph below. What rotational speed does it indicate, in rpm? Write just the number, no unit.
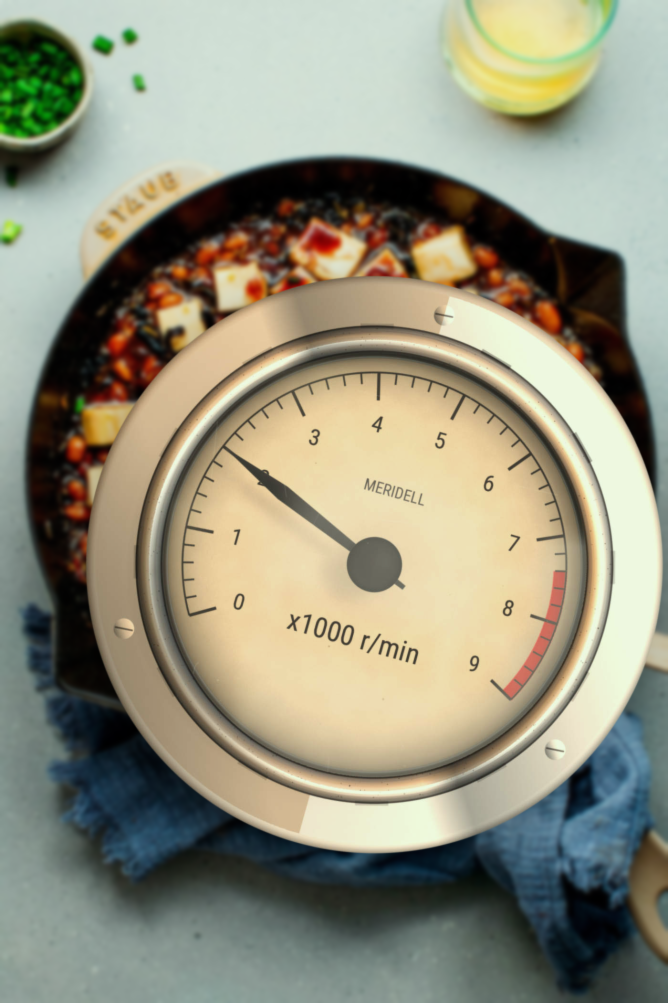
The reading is 2000
